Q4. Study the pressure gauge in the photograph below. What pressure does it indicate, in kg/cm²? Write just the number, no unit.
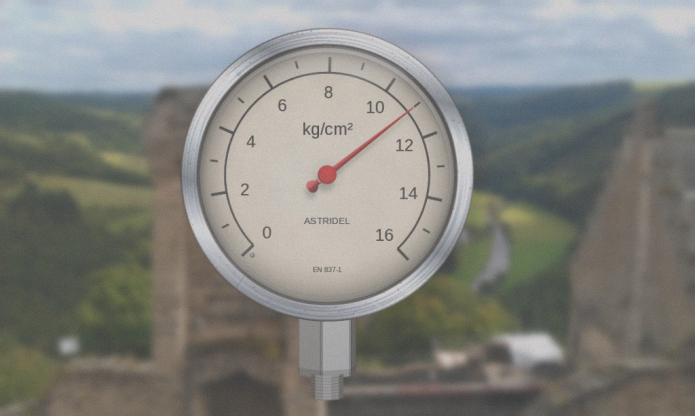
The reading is 11
